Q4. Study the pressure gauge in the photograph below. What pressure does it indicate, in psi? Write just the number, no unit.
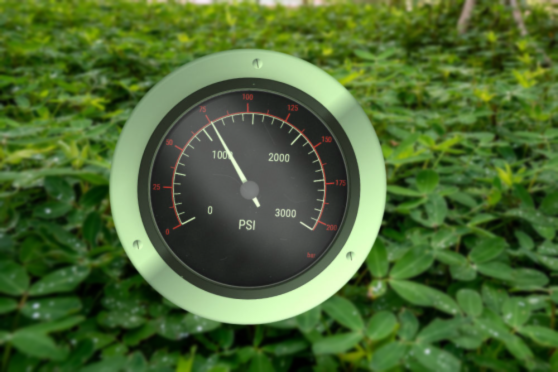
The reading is 1100
